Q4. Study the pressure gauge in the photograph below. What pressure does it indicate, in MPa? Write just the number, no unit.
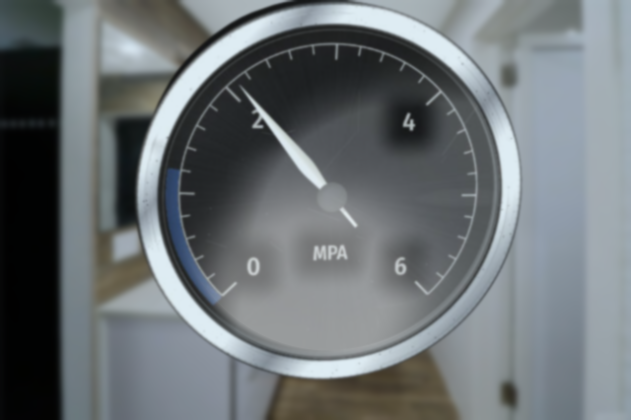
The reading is 2.1
